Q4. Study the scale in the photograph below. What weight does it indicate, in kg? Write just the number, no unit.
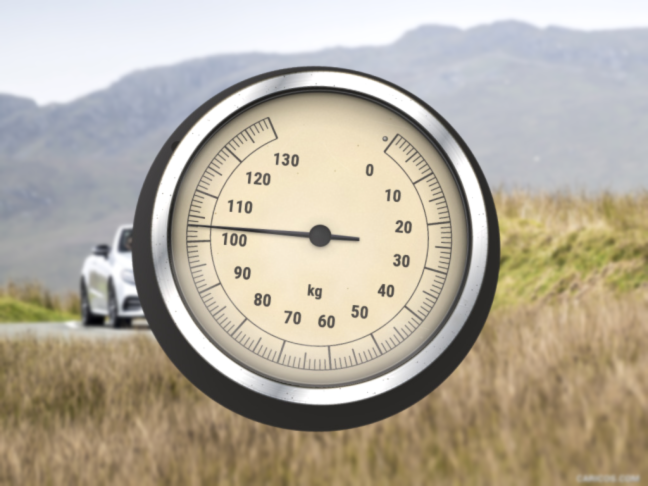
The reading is 103
